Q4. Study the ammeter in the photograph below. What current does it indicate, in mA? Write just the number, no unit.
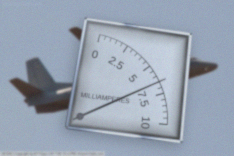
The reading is 6.5
